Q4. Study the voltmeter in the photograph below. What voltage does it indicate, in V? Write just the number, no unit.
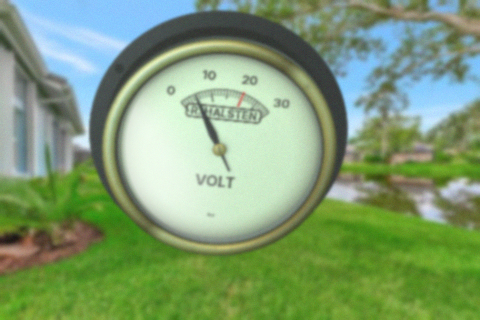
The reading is 5
